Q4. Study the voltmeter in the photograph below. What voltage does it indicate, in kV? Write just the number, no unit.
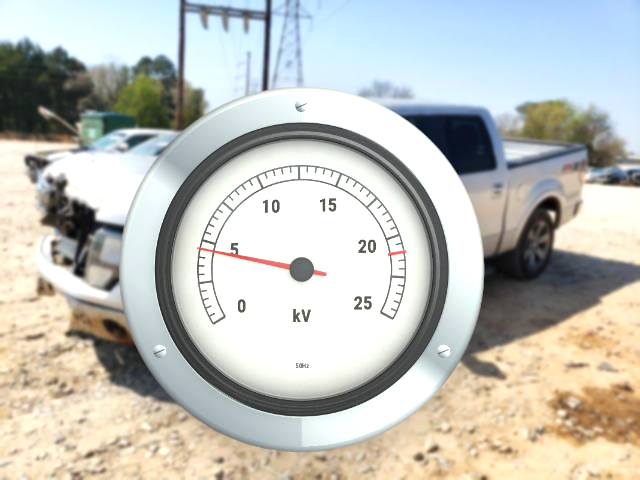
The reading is 4.5
